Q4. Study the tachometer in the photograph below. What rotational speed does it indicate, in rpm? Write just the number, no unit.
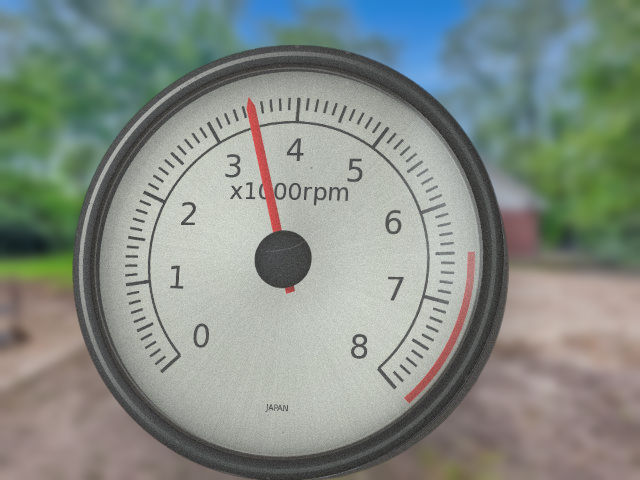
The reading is 3500
